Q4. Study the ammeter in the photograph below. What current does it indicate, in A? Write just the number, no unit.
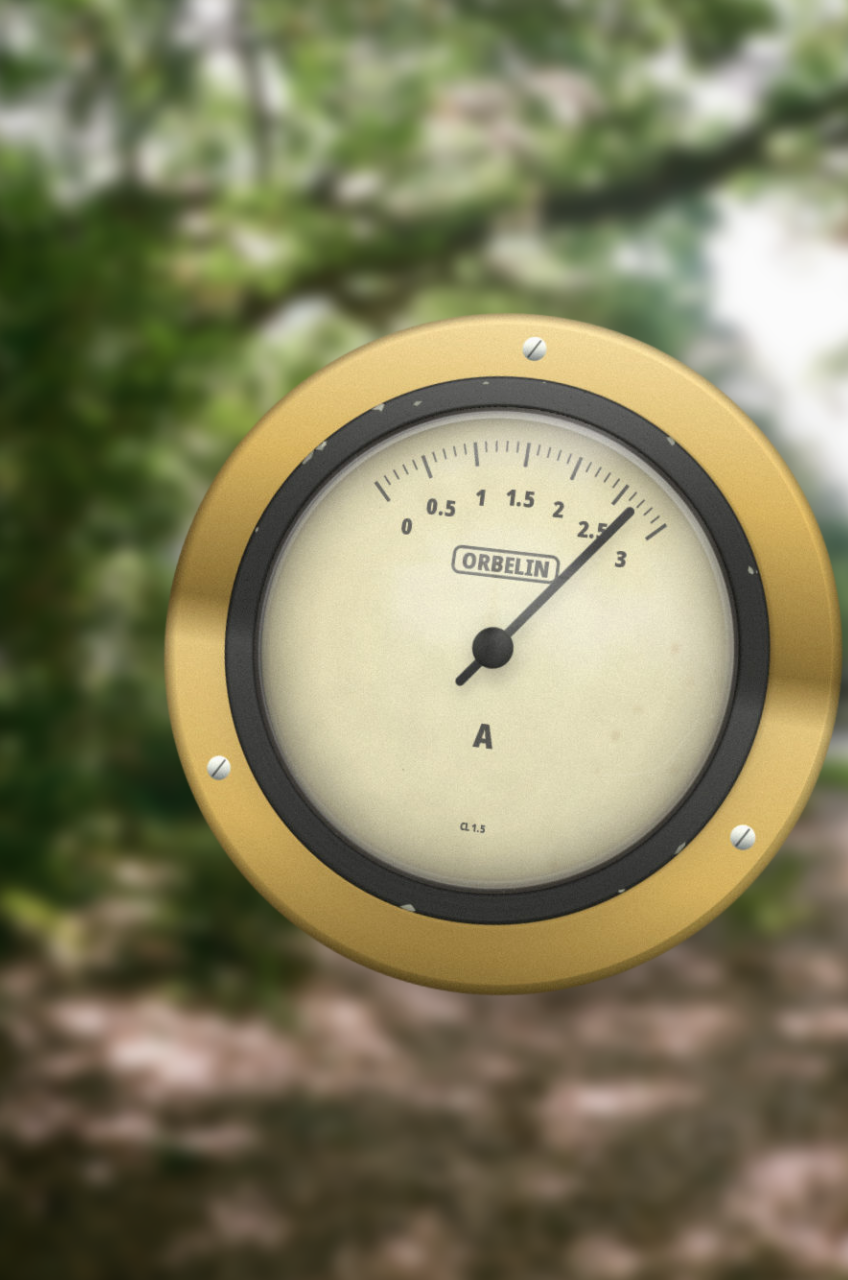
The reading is 2.7
